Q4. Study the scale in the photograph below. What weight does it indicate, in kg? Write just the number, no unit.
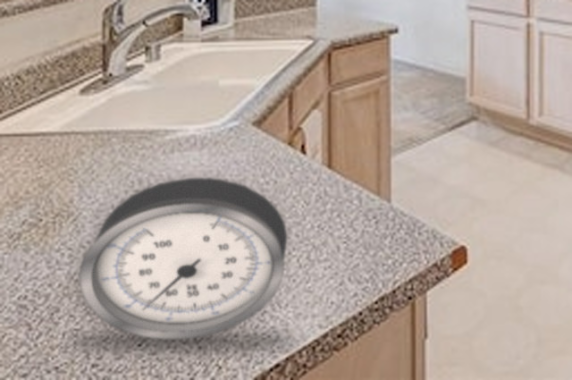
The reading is 65
